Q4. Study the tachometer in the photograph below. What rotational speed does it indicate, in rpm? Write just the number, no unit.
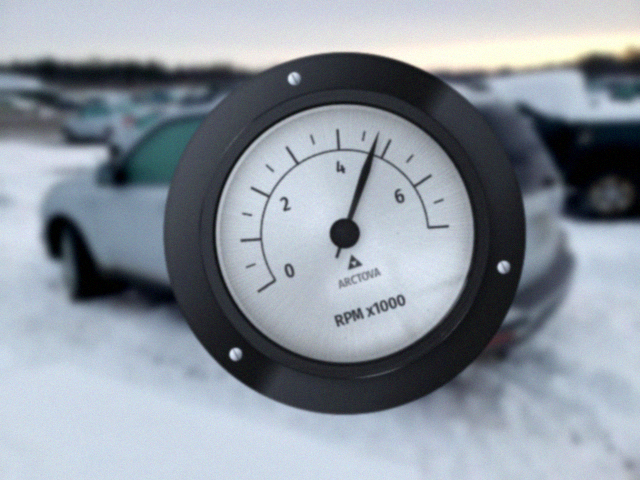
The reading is 4750
